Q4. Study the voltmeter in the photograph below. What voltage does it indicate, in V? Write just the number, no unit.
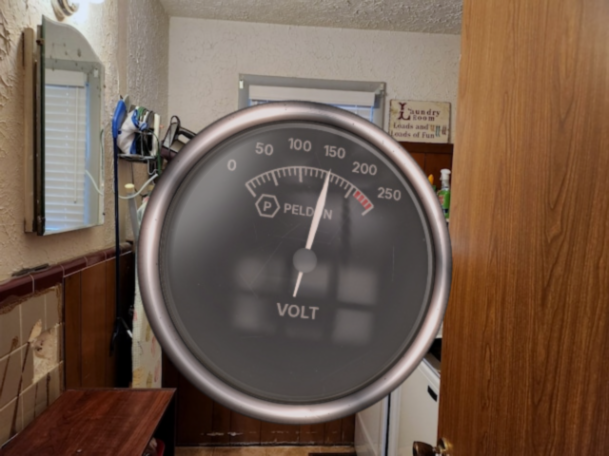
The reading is 150
